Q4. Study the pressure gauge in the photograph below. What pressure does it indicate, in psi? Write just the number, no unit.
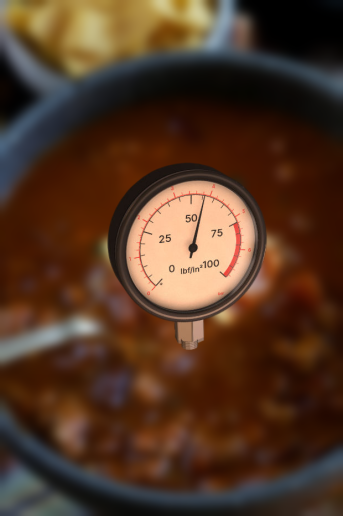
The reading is 55
